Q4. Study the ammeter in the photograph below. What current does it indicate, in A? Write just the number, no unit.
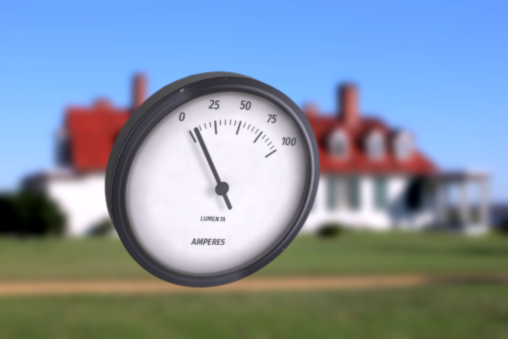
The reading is 5
